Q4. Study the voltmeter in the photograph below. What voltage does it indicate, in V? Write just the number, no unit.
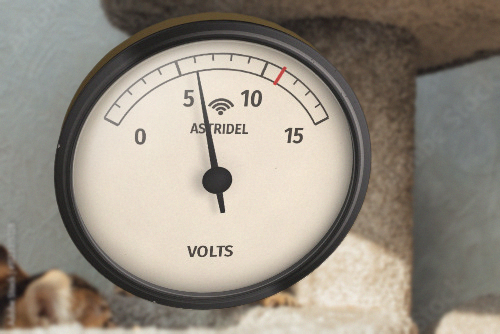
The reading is 6
